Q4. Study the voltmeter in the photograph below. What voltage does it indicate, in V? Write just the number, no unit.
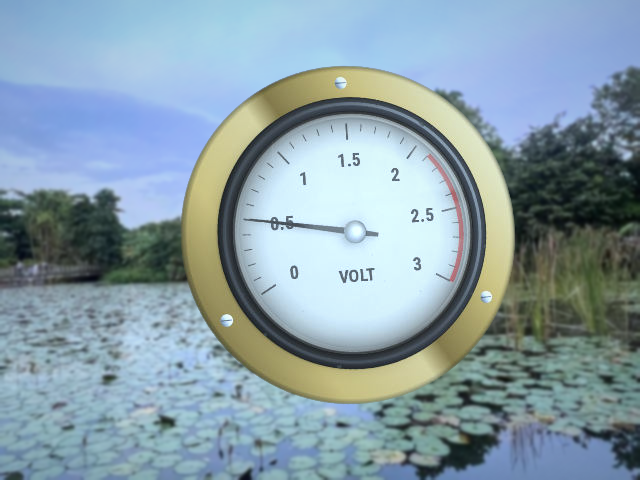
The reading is 0.5
